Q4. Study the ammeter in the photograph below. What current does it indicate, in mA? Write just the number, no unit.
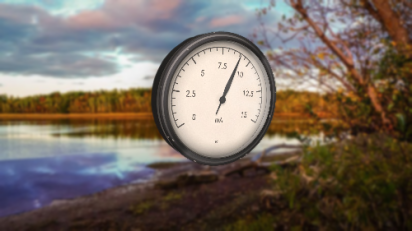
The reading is 9
